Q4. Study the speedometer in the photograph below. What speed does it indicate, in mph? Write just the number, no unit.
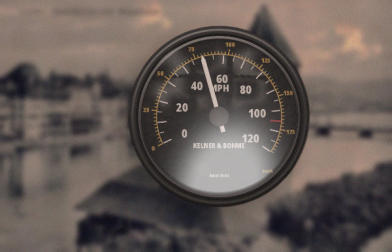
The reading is 50
